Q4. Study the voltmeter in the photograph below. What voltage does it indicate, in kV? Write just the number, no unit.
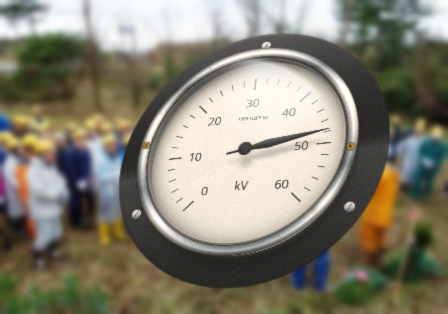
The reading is 48
